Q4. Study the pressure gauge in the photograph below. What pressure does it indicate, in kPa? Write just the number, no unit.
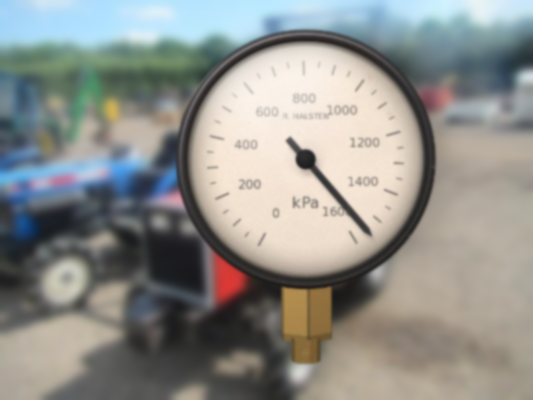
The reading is 1550
